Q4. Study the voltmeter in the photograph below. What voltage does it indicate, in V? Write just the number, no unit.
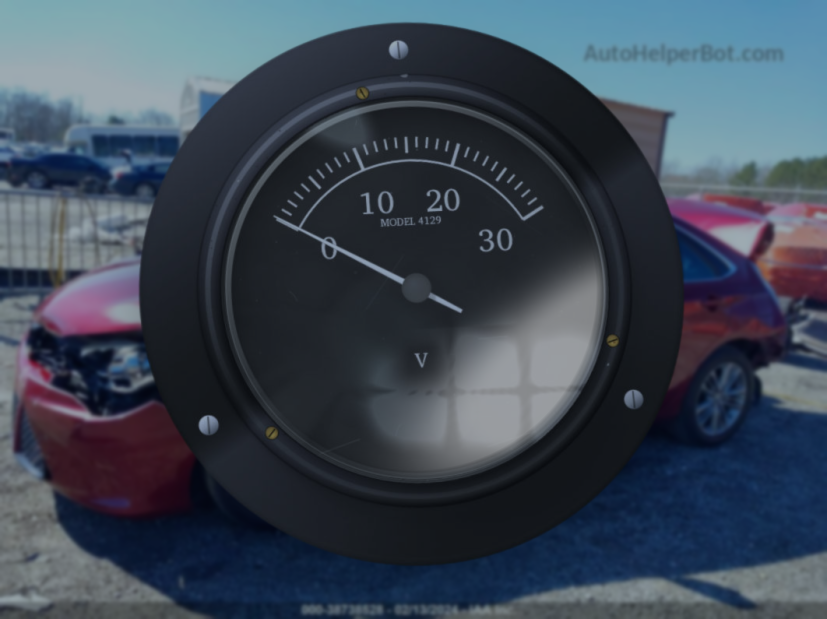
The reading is 0
